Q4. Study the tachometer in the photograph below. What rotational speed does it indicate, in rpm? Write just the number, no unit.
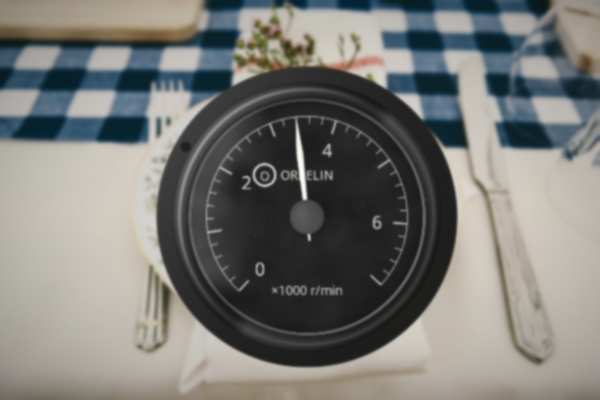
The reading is 3400
